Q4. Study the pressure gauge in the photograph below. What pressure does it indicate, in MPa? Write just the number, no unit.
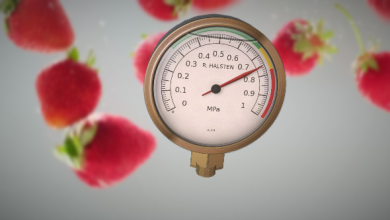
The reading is 0.75
